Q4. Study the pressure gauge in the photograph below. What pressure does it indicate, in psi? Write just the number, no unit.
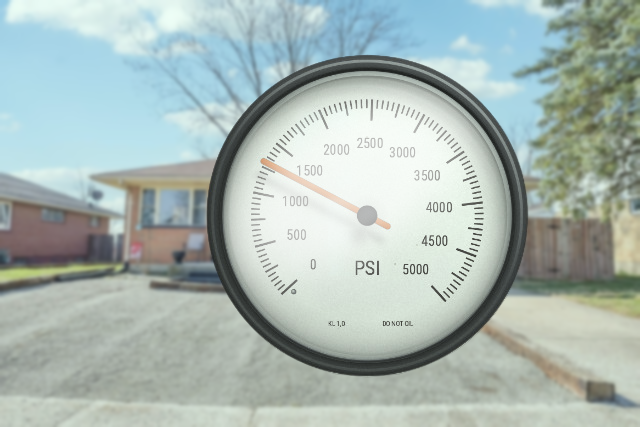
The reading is 1300
